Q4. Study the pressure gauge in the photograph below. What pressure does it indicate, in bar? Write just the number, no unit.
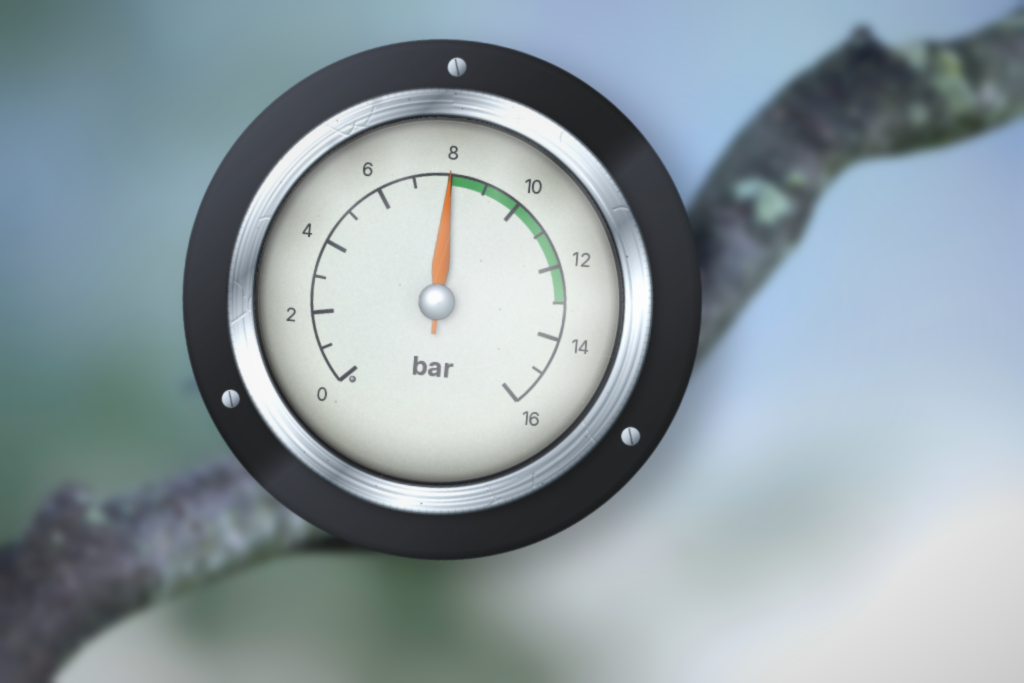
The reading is 8
